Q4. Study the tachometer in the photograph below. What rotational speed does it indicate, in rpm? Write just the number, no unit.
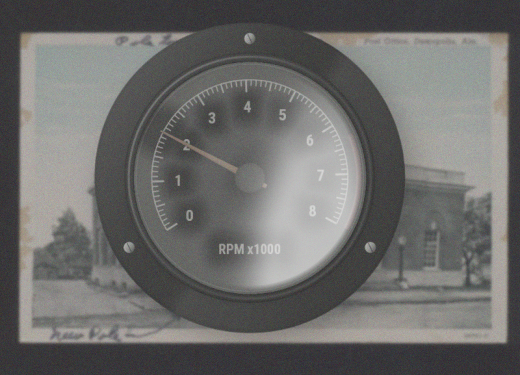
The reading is 2000
